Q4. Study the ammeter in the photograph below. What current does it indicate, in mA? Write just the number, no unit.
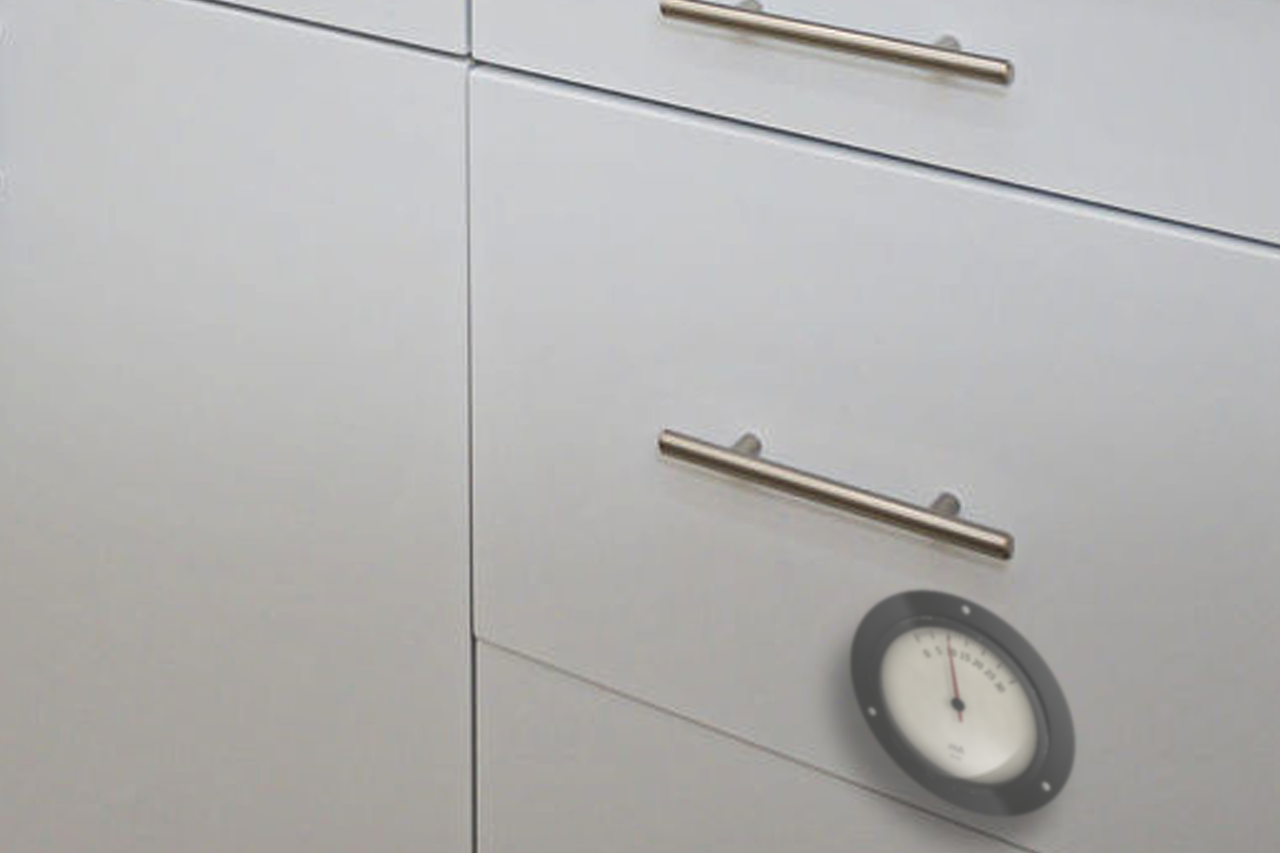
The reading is 10
